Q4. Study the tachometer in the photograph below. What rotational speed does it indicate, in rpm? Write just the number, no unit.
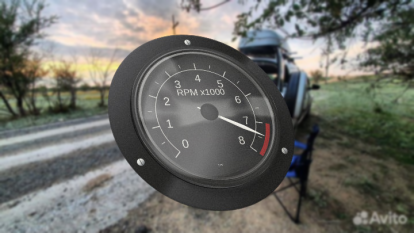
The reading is 7500
